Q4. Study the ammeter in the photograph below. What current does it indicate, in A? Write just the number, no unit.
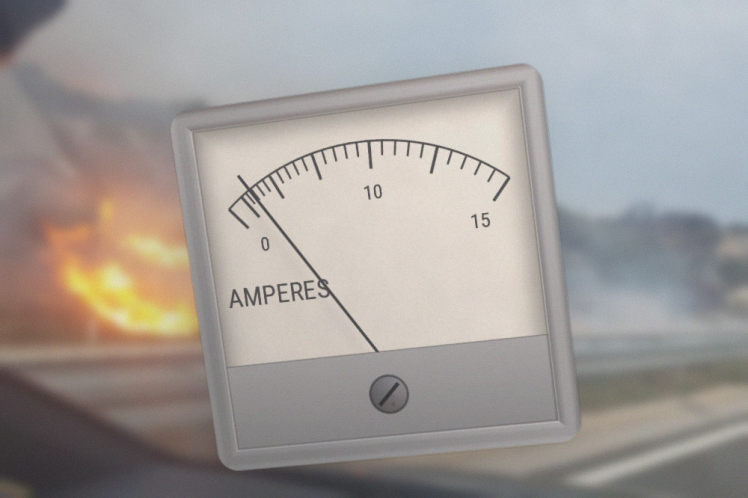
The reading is 3.5
